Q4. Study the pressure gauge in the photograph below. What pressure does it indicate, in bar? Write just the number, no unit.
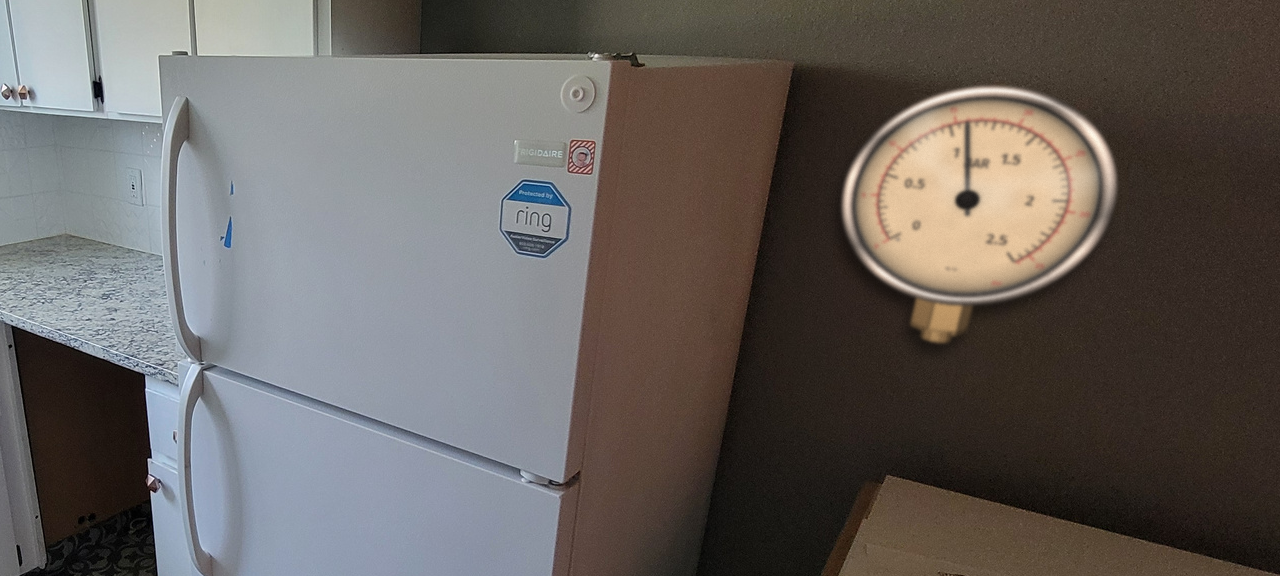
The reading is 1.1
